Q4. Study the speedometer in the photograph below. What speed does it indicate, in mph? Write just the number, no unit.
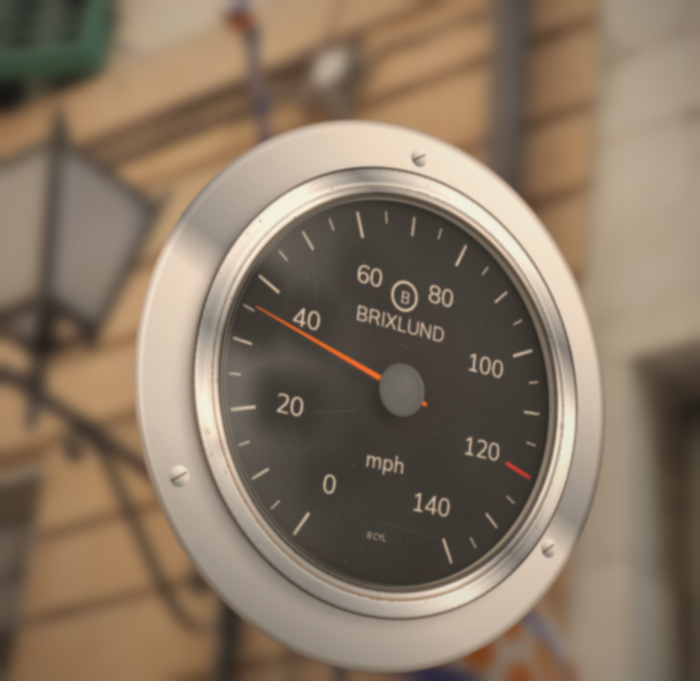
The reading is 35
